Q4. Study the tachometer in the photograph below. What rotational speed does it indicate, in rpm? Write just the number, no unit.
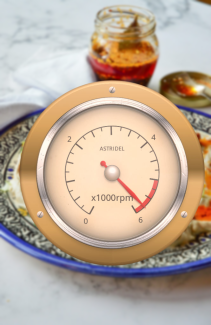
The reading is 5750
